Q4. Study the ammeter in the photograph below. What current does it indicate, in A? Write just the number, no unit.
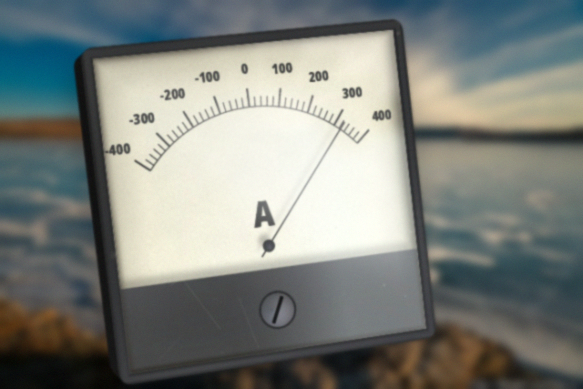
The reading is 320
